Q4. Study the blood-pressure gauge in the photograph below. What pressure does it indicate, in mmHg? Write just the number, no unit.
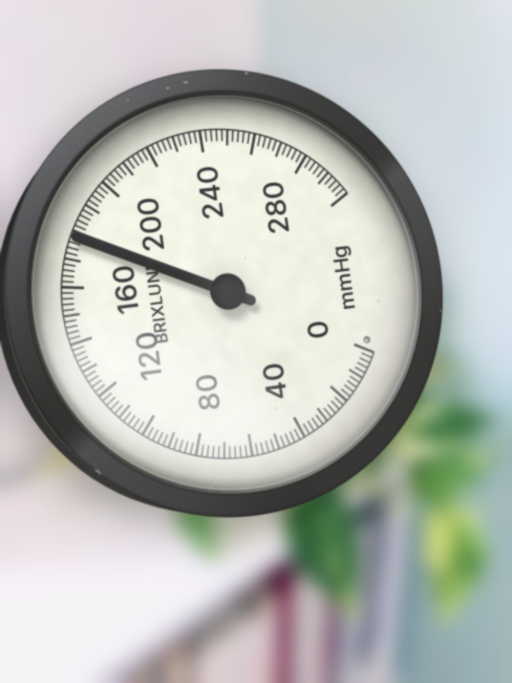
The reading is 178
